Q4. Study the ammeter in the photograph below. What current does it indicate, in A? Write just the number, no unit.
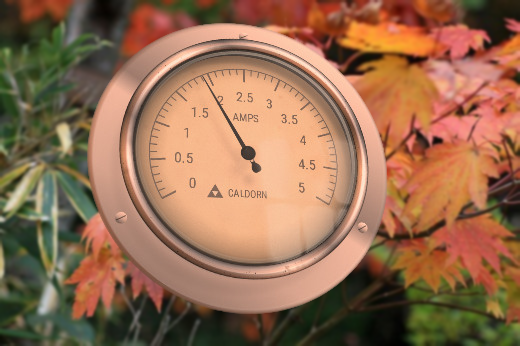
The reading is 1.9
